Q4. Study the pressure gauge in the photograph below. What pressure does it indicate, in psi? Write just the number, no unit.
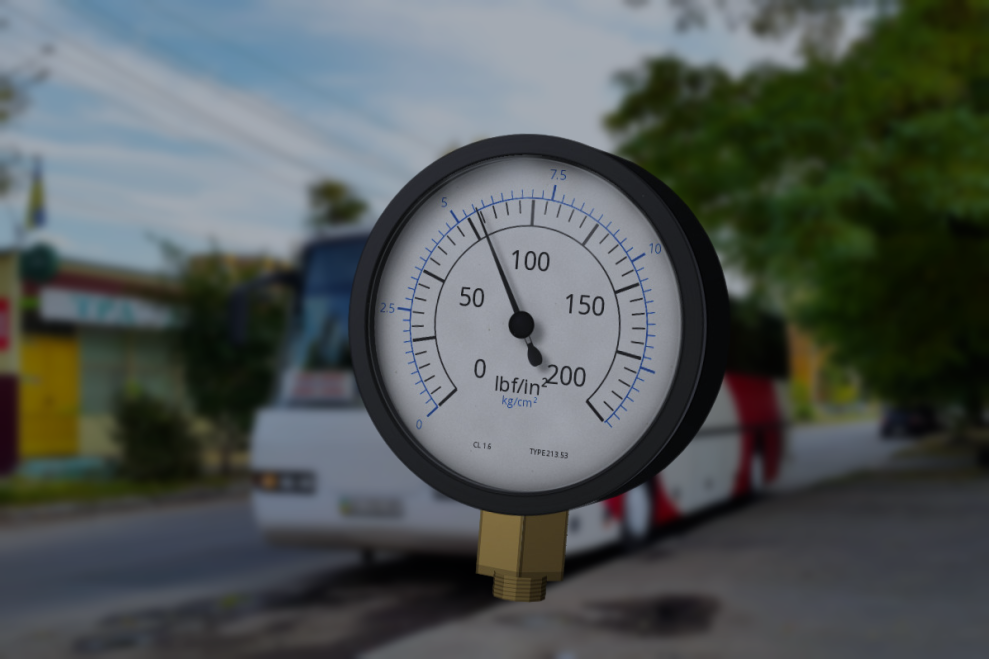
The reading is 80
